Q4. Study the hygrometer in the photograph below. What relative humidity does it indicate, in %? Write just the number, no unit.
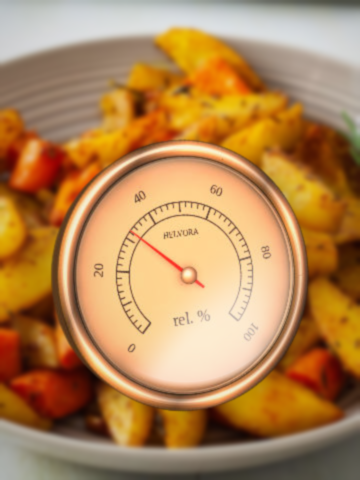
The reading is 32
